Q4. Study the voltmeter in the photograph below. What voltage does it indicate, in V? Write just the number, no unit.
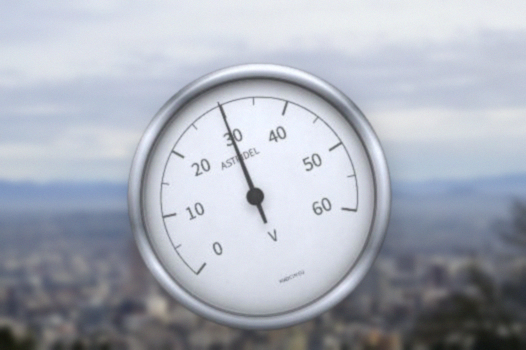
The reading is 30
